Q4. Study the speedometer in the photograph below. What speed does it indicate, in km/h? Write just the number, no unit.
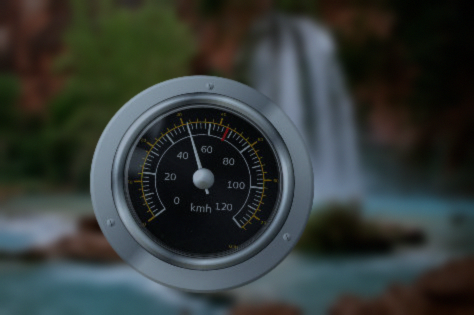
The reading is 50
